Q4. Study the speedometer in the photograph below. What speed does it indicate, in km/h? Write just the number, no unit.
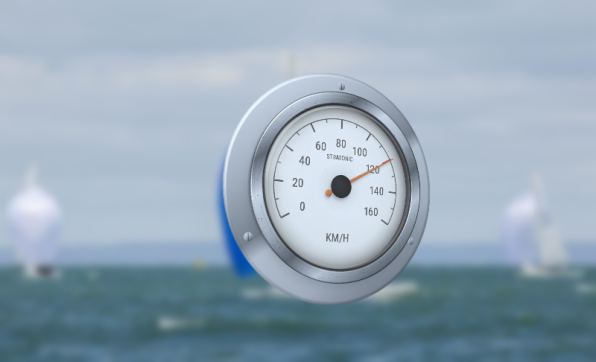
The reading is 120
